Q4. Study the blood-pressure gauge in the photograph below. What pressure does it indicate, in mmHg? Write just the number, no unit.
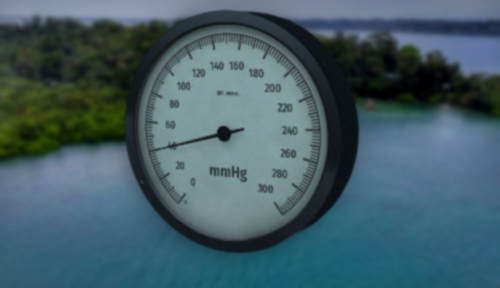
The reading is 40
